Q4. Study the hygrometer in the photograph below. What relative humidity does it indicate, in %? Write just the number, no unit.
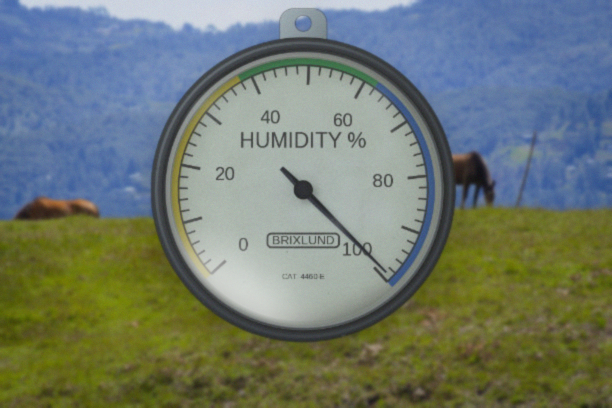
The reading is 99
